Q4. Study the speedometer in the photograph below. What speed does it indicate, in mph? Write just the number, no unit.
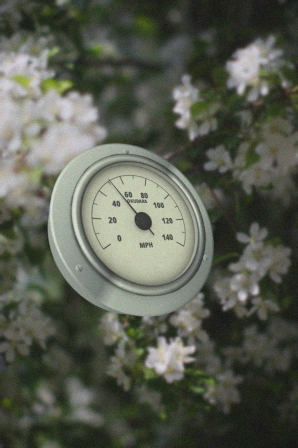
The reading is 50
